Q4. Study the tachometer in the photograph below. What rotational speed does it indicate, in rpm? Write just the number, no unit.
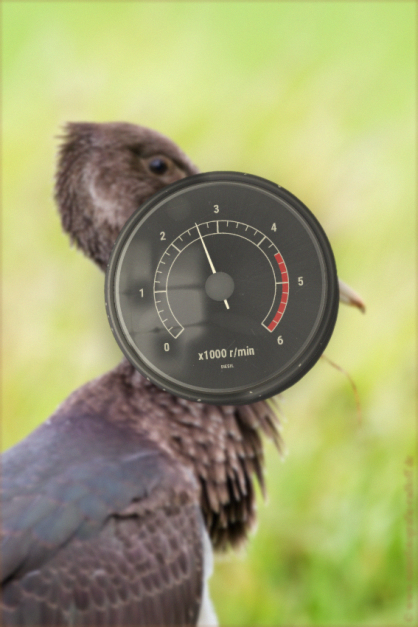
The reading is 2600
